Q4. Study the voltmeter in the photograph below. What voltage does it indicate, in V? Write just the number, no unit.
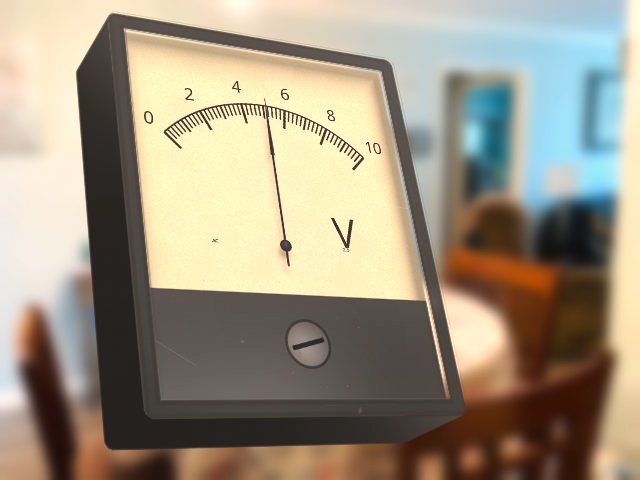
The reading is 5
